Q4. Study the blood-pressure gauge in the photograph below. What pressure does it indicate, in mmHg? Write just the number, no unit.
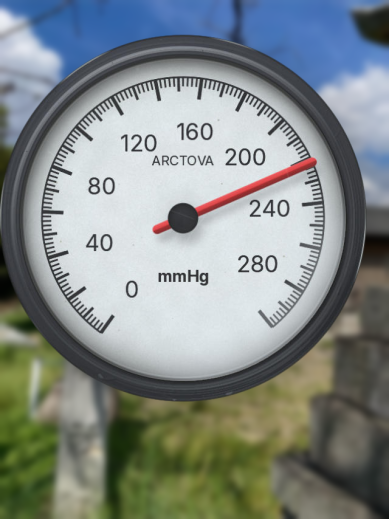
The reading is 222
